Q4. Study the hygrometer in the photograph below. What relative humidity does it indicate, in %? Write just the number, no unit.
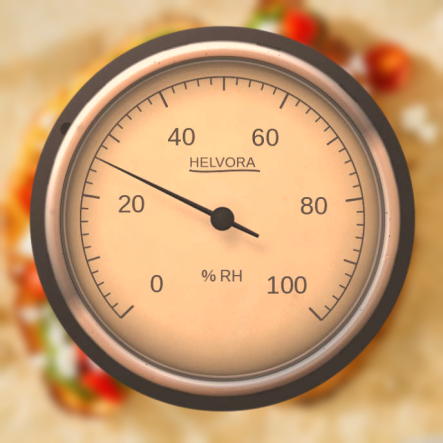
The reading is 26
